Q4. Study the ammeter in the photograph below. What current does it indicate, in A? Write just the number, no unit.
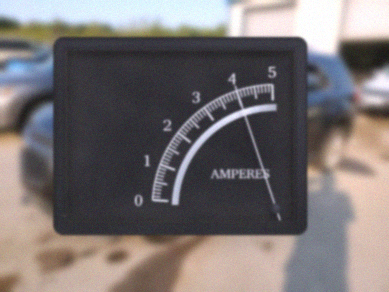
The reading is 4
